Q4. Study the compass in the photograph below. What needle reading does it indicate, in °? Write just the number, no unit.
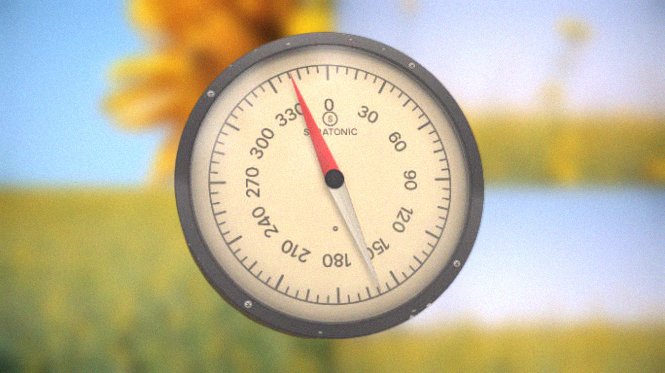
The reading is 340
